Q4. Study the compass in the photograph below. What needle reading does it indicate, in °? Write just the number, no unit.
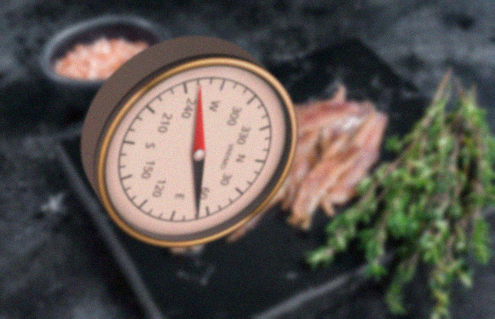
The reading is 250
